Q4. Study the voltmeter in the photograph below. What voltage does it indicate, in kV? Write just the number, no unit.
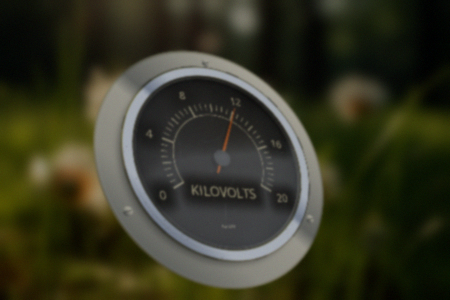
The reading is 12
